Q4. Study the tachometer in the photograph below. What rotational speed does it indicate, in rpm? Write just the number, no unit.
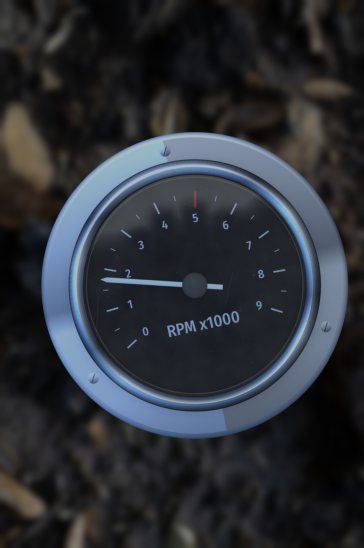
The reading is 1750
